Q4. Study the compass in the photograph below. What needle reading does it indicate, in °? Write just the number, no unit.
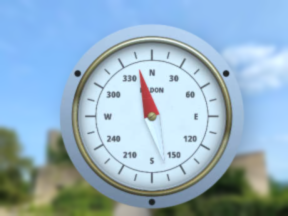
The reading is 345
